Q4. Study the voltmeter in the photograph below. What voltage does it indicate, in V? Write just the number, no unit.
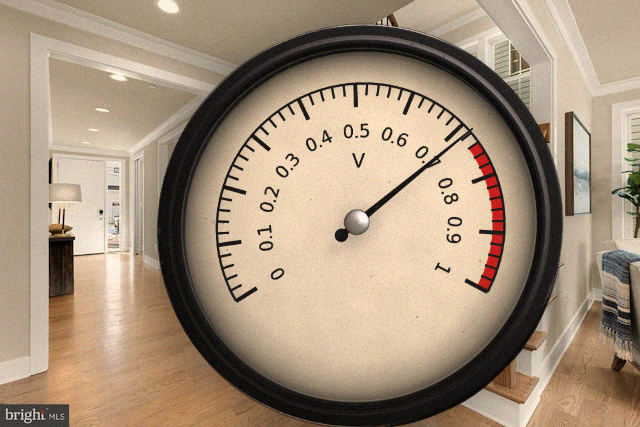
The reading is 0.72
